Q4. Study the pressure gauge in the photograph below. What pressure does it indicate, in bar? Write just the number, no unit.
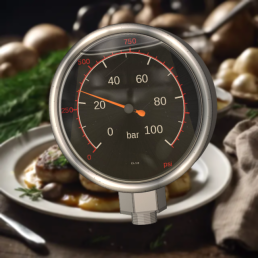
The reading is 25
